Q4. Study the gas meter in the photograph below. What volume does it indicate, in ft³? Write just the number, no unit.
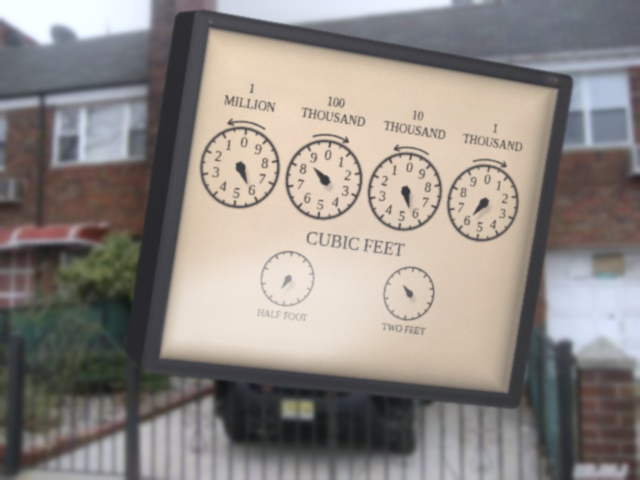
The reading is 585600
